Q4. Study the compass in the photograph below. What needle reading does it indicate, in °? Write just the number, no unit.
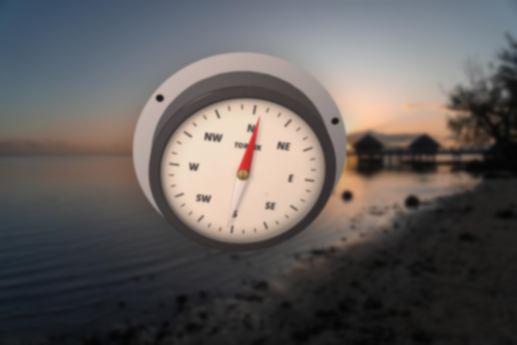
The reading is 5
